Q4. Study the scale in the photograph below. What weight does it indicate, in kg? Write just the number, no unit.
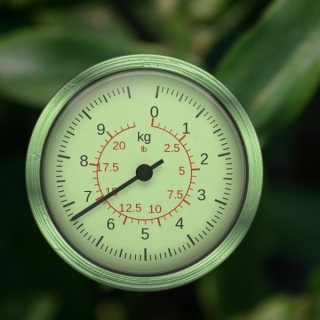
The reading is 6.7
